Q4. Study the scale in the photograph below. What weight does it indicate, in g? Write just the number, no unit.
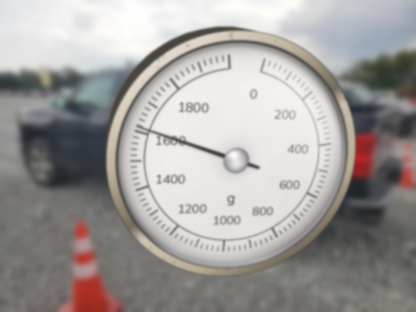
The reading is 1620
